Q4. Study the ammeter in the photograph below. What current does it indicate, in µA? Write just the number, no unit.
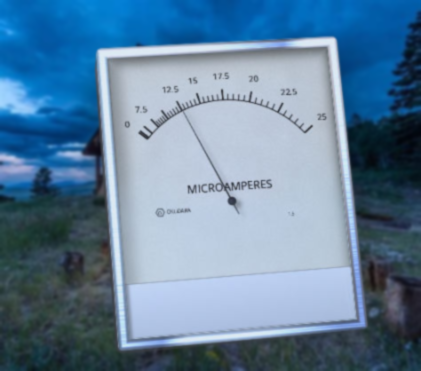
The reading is 12.5
